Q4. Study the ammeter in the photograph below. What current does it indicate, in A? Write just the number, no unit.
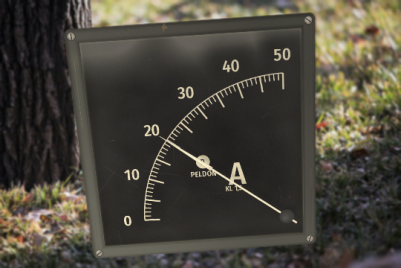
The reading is 20
